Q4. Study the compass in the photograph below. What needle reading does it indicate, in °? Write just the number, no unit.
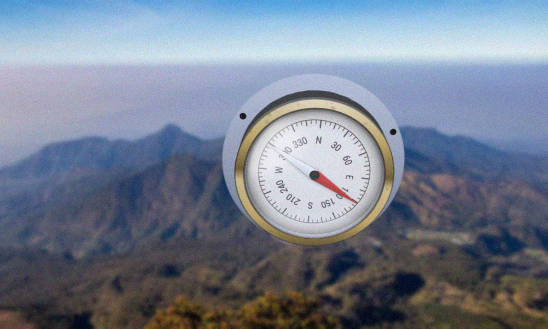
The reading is 120
